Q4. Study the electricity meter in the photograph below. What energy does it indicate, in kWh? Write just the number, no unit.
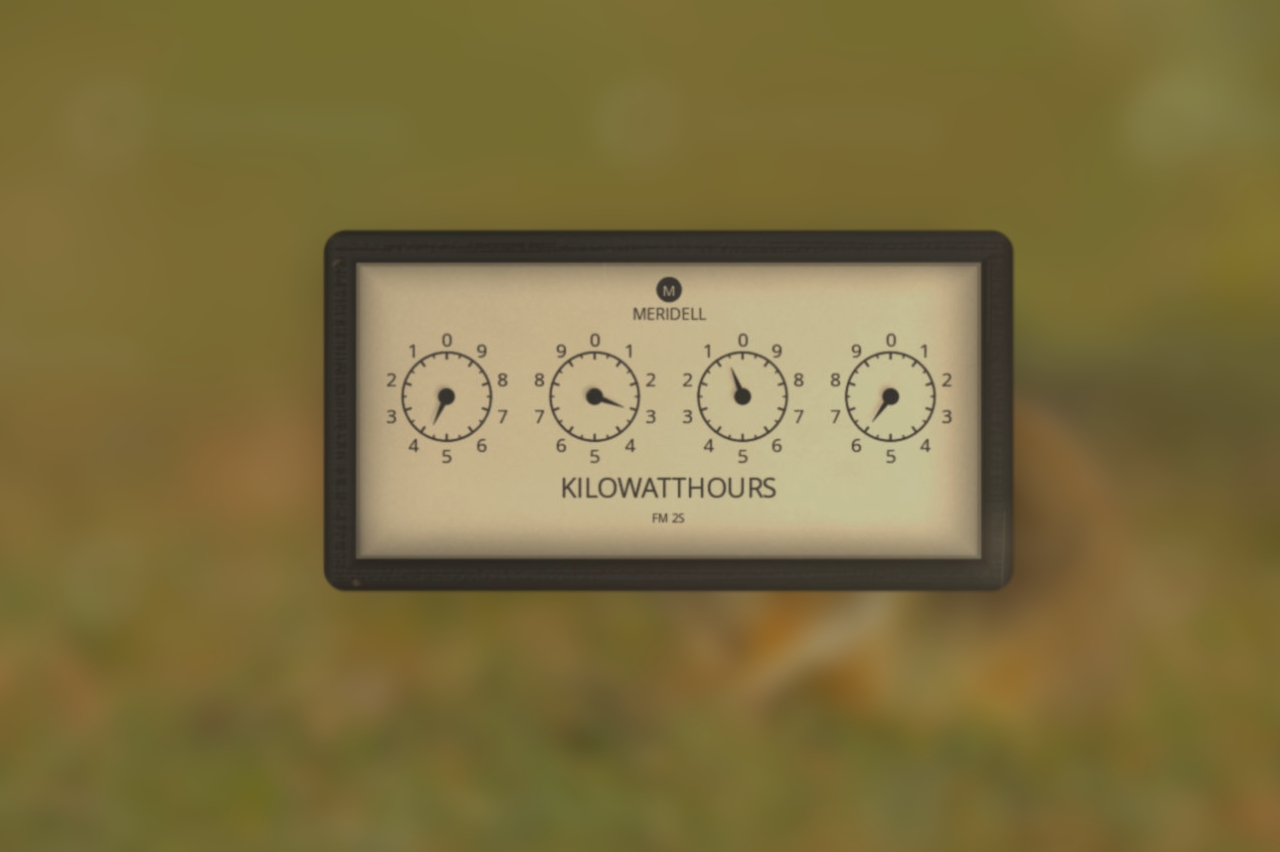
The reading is 4306
